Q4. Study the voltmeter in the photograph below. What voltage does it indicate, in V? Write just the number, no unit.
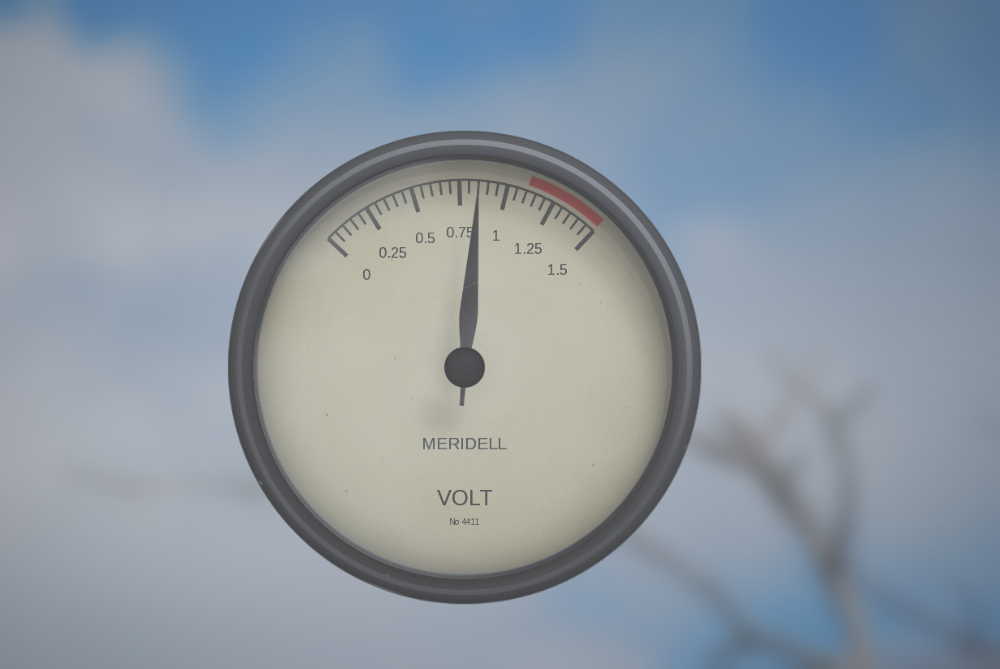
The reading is 0.85
